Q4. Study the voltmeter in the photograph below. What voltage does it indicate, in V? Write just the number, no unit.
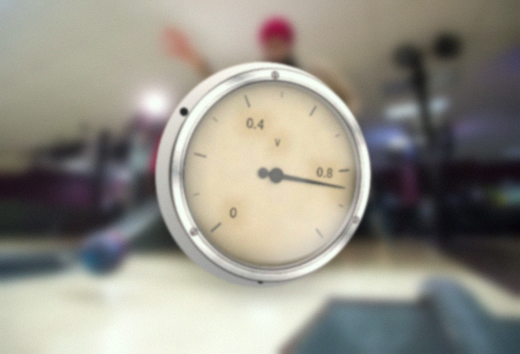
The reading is 0.85
